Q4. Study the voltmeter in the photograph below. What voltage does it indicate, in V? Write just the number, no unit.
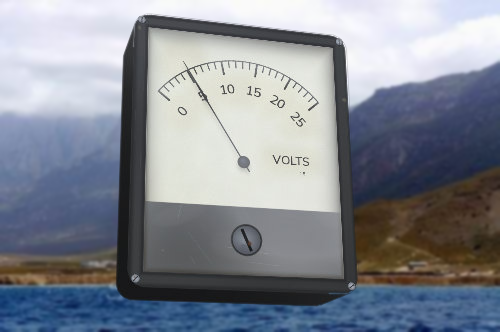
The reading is 5
